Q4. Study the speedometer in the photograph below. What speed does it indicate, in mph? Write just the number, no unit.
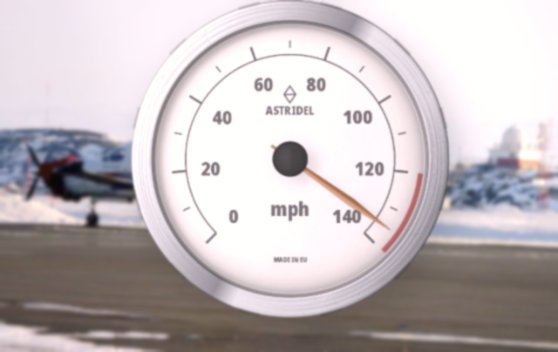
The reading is 135
